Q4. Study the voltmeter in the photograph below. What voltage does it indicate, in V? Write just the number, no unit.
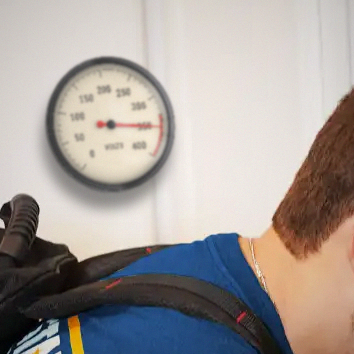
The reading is 350
